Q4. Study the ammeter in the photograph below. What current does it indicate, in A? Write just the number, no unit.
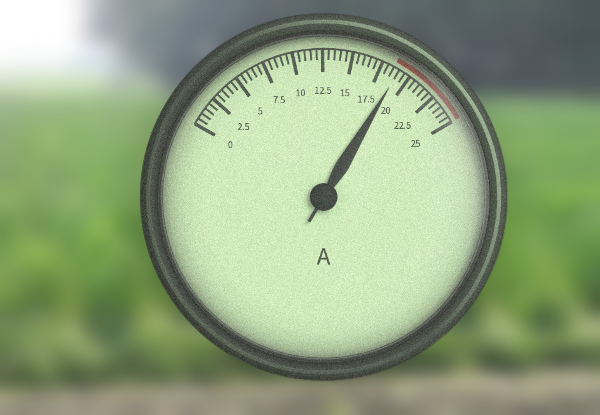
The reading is 19
